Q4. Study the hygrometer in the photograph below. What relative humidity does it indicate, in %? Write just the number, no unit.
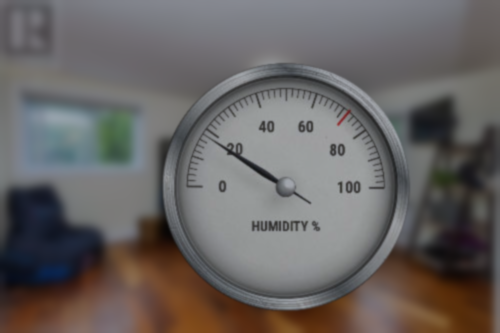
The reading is 18
